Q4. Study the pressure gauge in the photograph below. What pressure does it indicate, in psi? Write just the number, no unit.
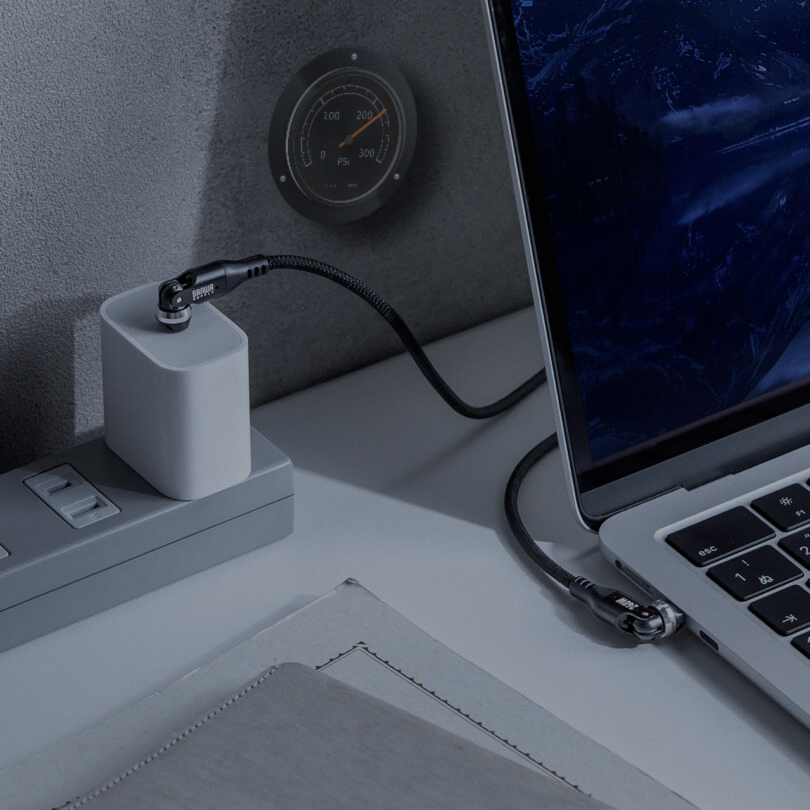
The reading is 220
